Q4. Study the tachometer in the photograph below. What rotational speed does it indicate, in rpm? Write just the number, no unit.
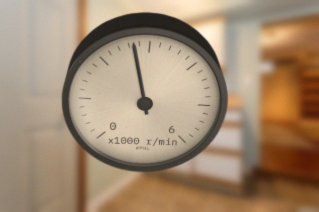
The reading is 2700
